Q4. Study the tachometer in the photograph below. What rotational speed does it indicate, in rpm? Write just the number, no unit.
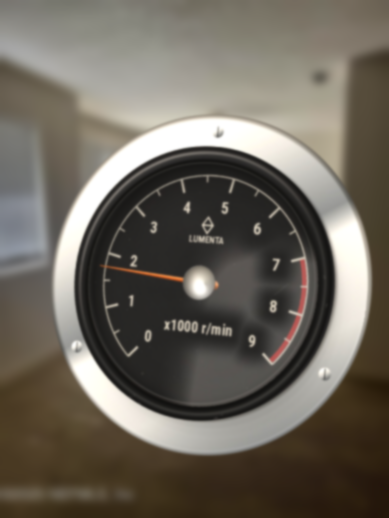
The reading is 1750
